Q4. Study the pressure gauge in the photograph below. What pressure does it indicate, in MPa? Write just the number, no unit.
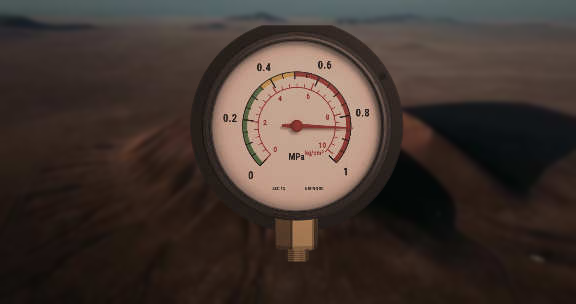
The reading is 0.85
